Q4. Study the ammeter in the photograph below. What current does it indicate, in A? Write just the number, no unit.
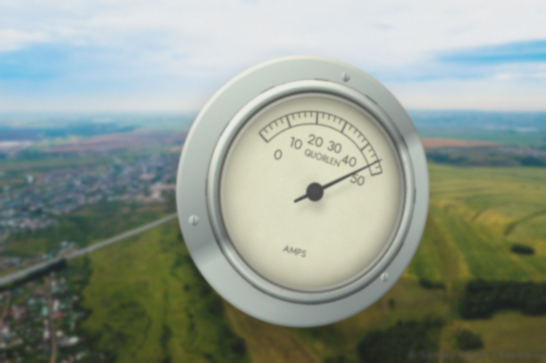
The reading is 46
